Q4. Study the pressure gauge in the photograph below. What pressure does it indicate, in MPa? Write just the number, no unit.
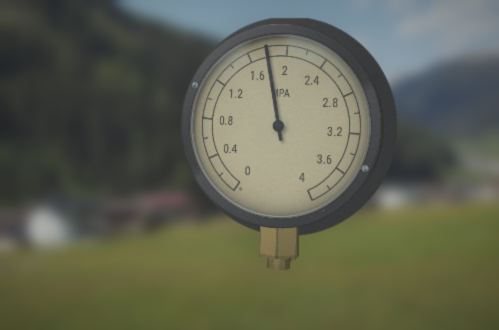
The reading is 1.8
